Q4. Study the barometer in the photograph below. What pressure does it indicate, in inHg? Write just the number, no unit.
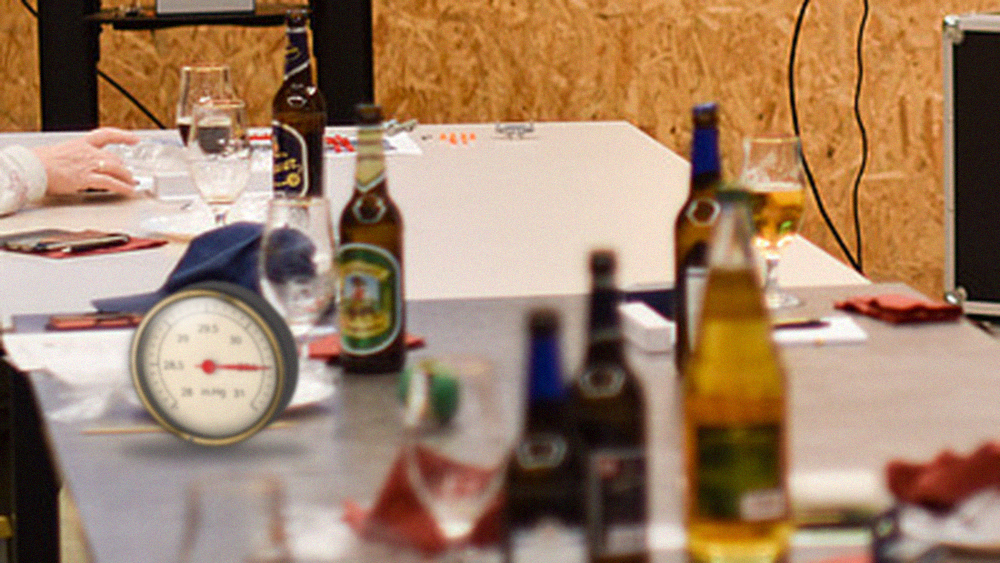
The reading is 30.5
